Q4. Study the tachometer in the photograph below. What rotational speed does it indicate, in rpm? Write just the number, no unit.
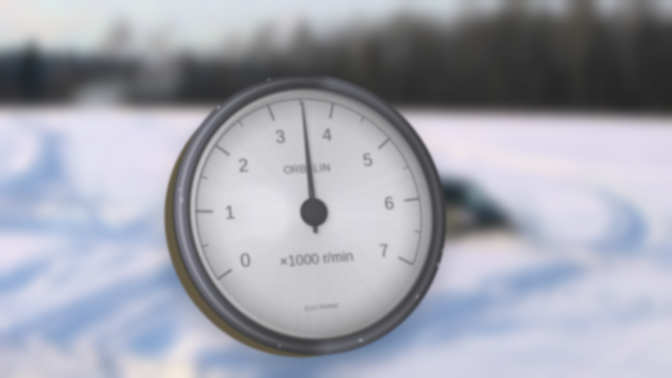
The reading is 3500
